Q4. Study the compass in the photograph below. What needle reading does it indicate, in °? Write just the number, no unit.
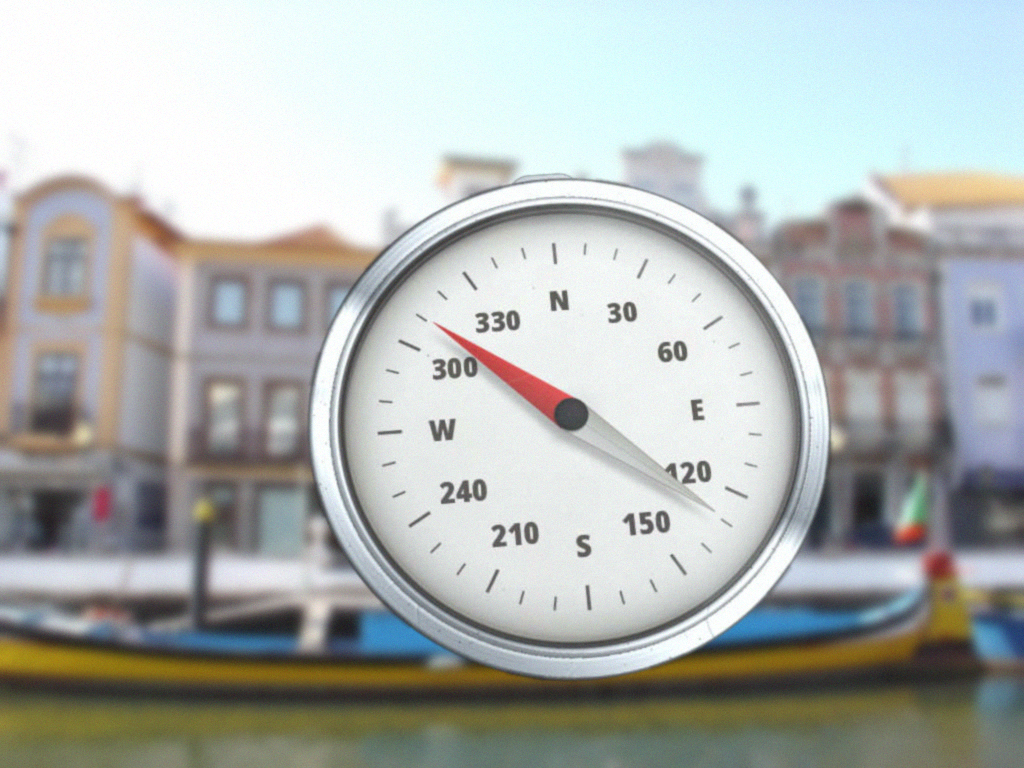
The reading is 310
